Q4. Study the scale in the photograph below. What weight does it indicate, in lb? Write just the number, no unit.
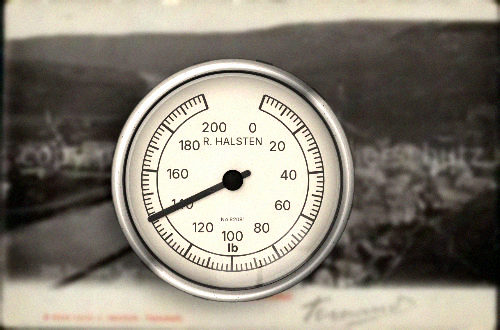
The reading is 140
